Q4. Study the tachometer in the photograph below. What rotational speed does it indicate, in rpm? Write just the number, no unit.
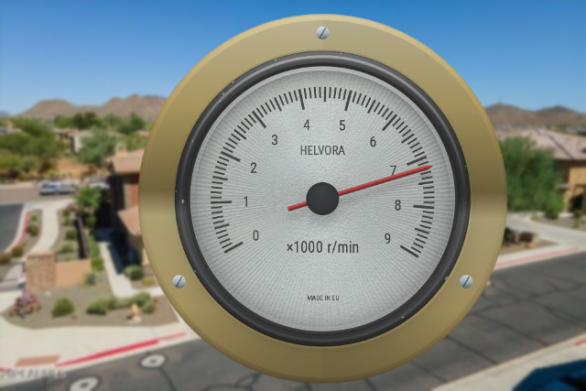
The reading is 7200
